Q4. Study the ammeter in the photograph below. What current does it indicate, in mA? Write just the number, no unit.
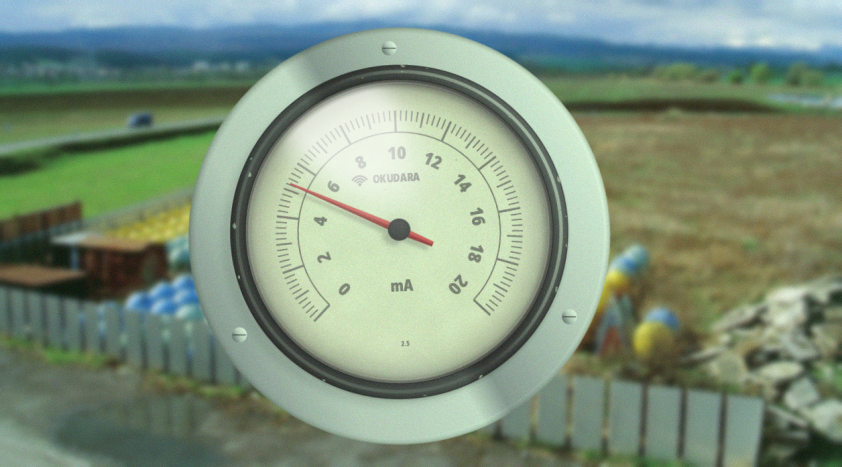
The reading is 5.2
